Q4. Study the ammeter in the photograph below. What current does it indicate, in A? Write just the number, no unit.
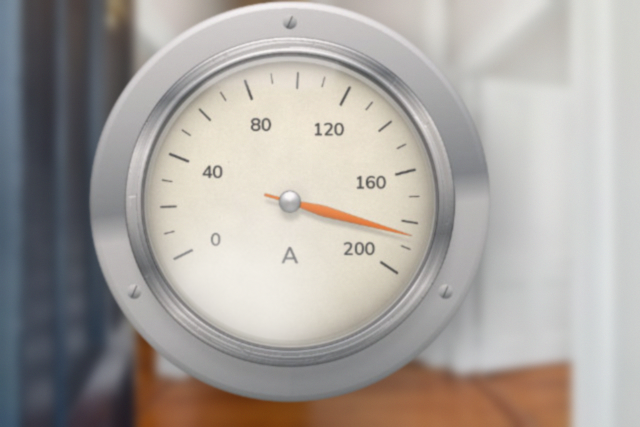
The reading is 185
